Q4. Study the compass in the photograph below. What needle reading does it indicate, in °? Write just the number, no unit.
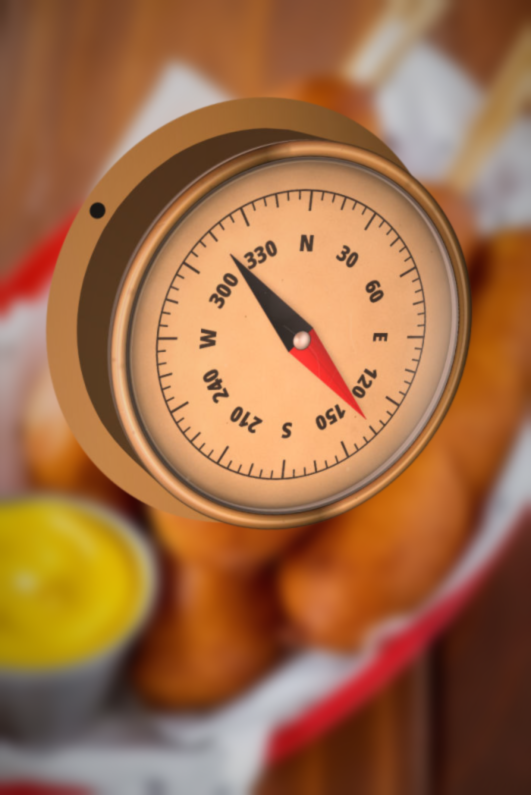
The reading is 135
